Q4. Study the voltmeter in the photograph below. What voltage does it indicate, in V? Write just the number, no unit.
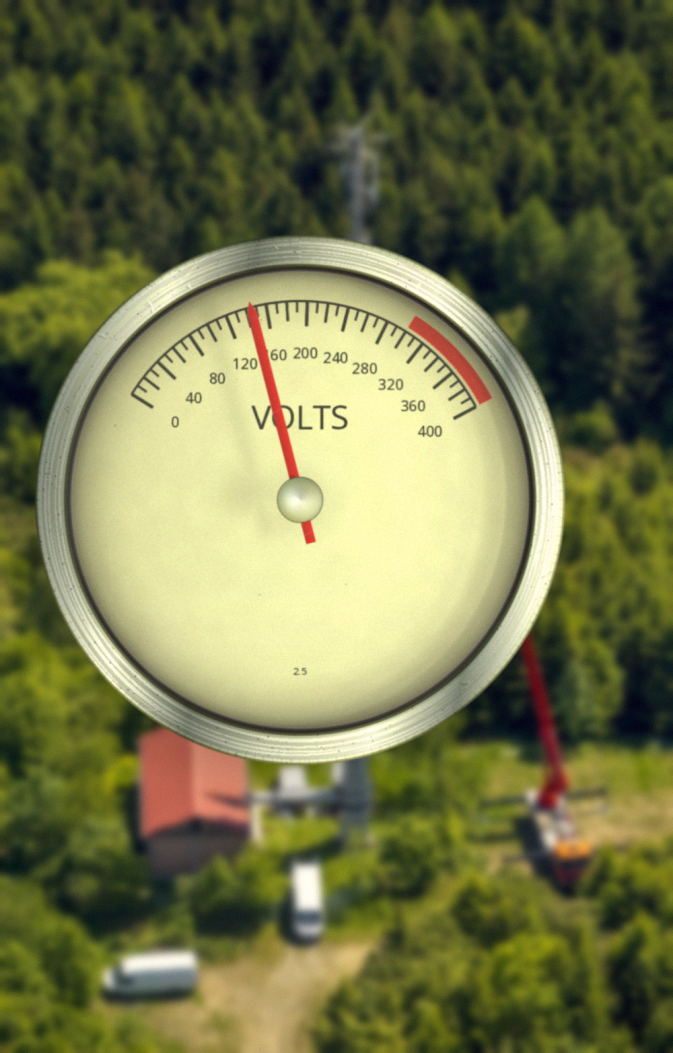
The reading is 145
